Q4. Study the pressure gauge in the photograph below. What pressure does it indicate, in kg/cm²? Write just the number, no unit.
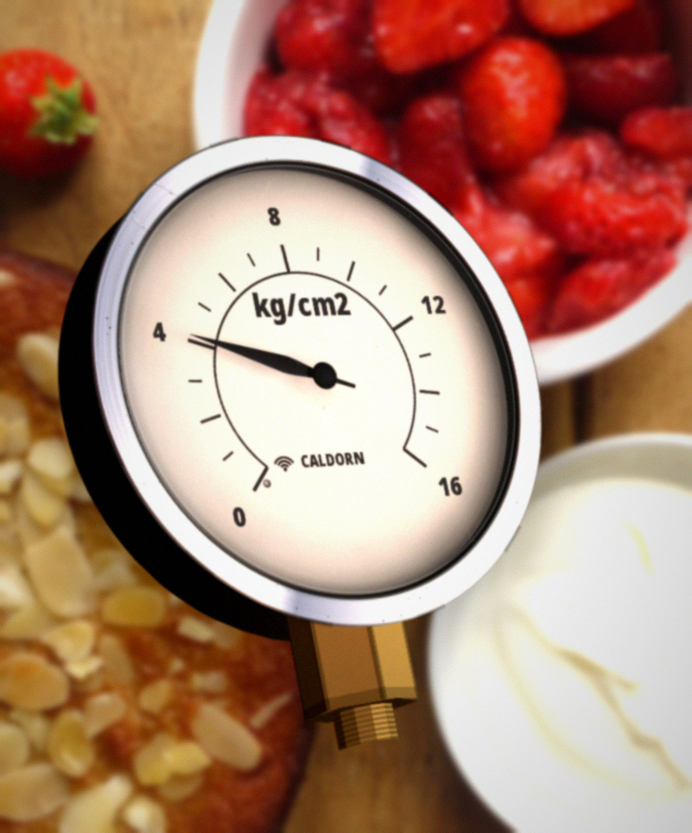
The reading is 4
